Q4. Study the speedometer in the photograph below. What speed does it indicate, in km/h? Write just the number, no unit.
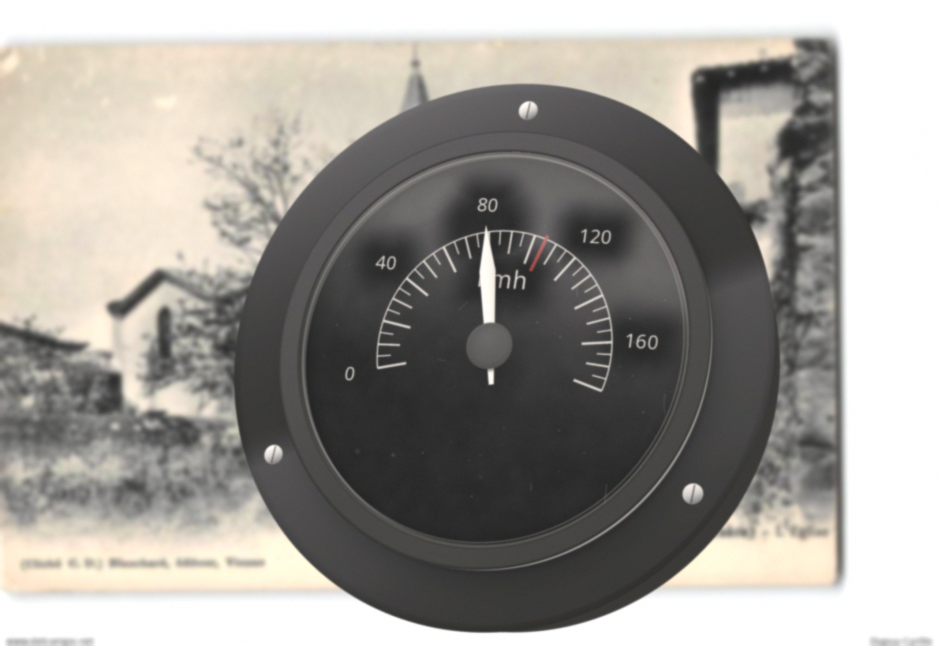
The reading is 80
